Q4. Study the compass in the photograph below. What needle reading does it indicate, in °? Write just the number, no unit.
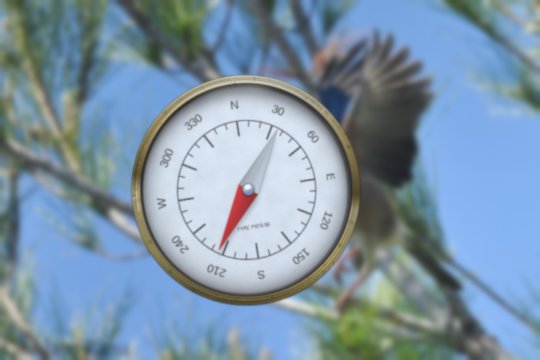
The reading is 215
